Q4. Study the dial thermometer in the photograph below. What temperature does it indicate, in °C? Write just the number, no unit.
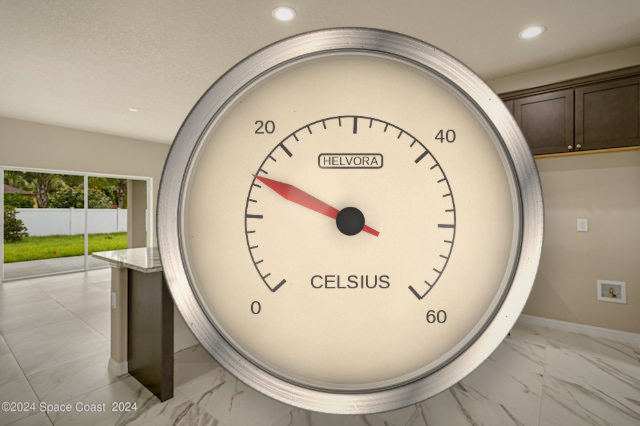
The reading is 15
